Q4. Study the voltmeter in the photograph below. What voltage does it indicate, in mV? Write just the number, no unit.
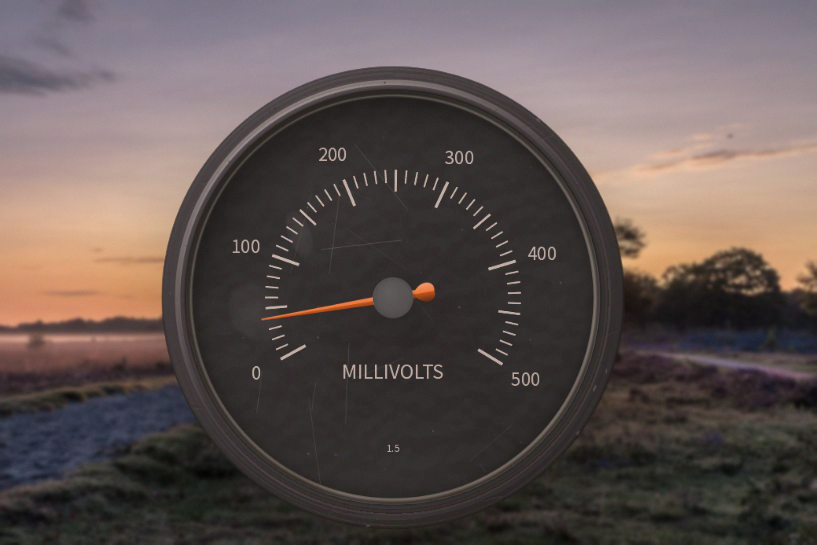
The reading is 40
